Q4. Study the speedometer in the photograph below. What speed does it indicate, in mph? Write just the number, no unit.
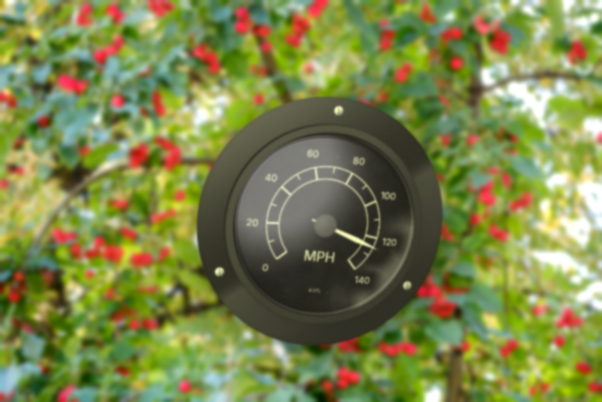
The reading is 125
